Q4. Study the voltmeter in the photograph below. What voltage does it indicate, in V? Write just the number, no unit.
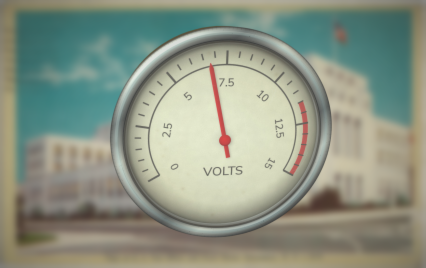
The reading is 6.75
